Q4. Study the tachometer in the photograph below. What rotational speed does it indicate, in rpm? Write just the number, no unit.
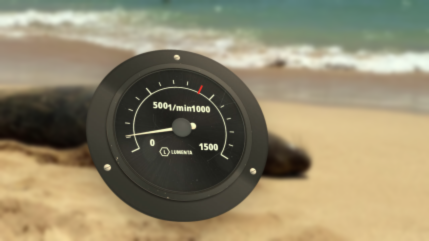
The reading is 100
